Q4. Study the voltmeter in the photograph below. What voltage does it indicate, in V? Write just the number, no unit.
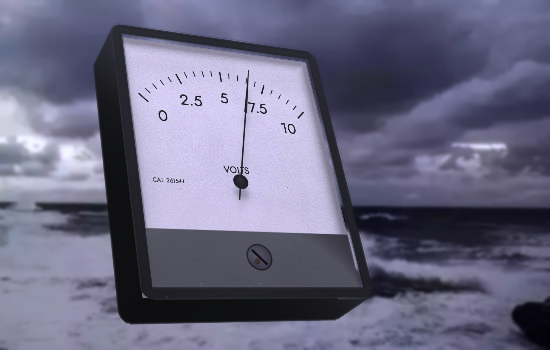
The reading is 6.5
